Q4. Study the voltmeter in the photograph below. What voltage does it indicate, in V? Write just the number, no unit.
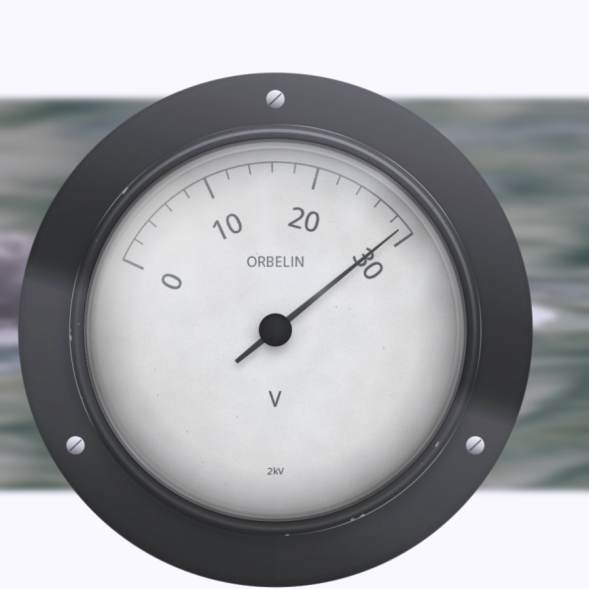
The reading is 29
